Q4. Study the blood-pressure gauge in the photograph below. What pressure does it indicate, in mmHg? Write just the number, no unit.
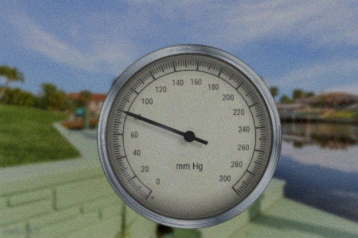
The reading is 80
